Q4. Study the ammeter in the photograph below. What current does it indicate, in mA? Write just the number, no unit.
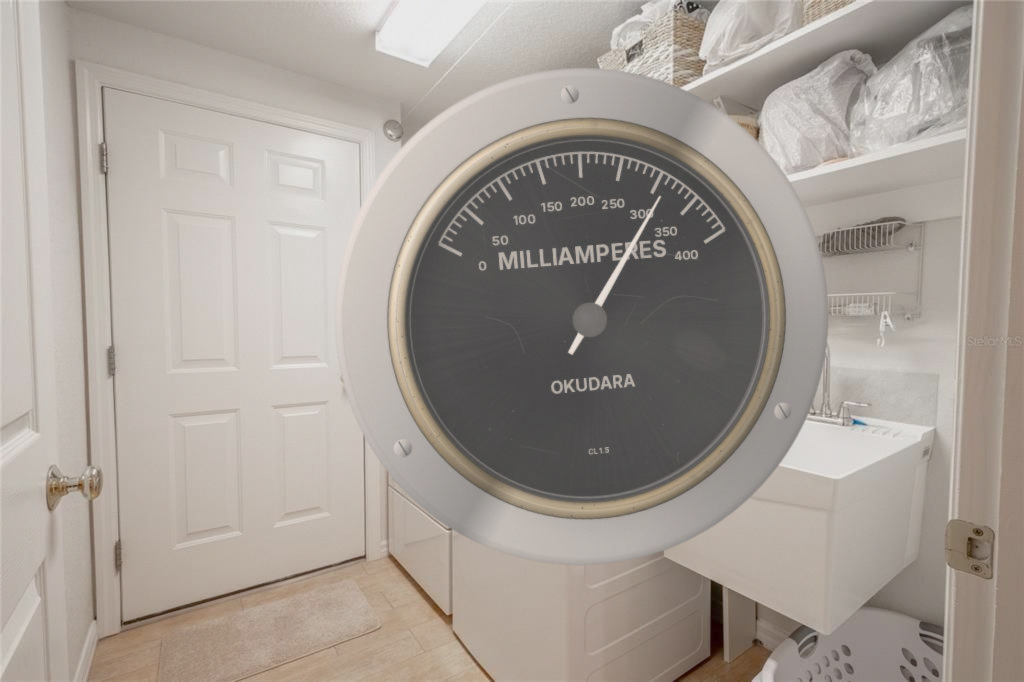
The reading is 310
